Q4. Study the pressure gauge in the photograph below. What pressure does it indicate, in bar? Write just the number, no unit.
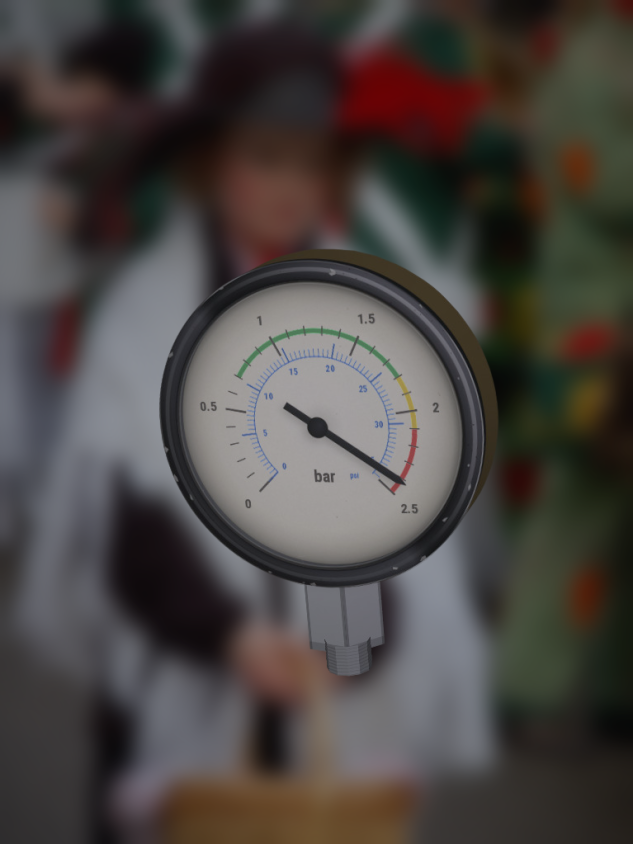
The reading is 2.4
